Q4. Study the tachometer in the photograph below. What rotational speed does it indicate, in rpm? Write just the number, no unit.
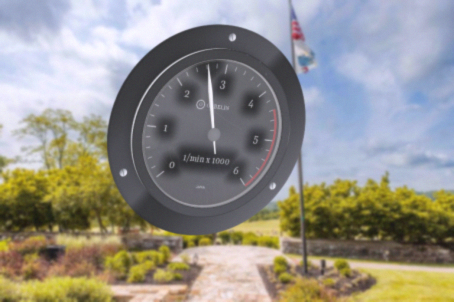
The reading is 2600
